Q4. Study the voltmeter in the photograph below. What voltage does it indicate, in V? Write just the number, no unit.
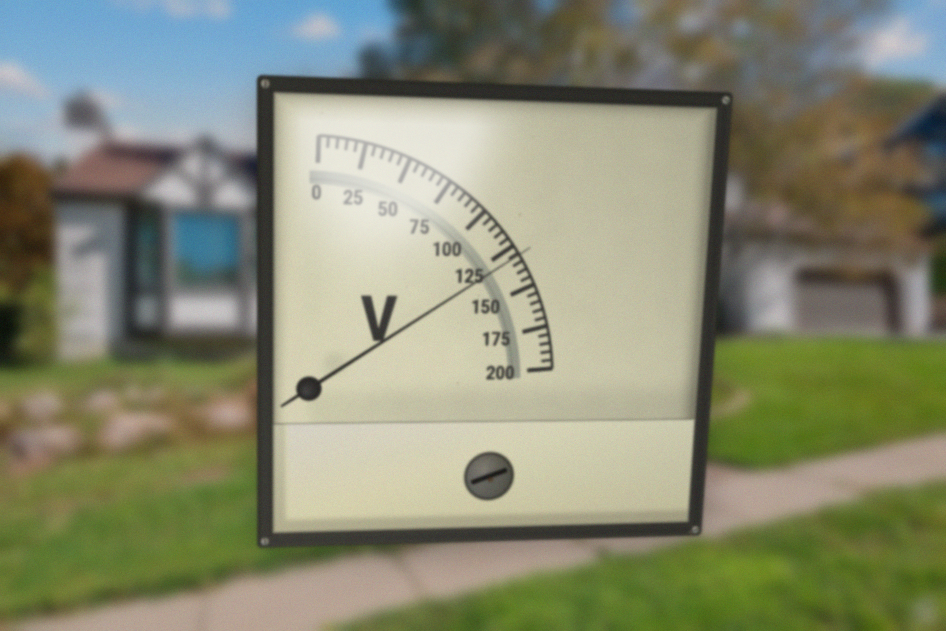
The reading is 130
